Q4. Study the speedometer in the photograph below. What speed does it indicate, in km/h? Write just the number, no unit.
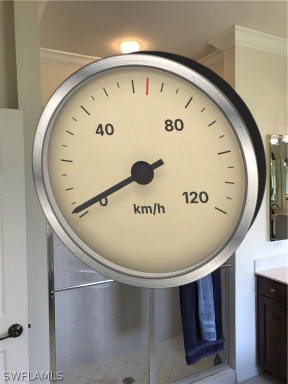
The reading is 2.5
